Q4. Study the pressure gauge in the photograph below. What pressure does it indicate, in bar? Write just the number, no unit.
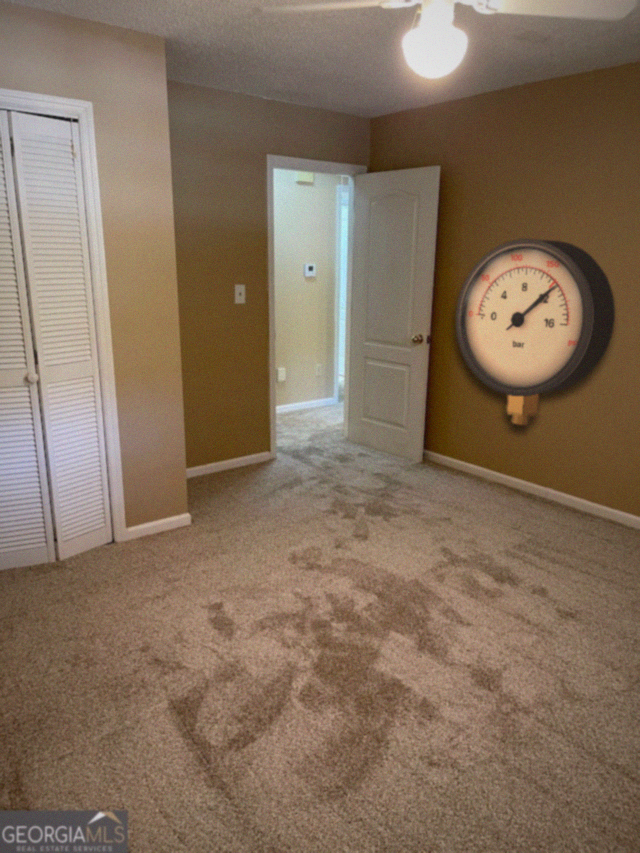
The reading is 12
